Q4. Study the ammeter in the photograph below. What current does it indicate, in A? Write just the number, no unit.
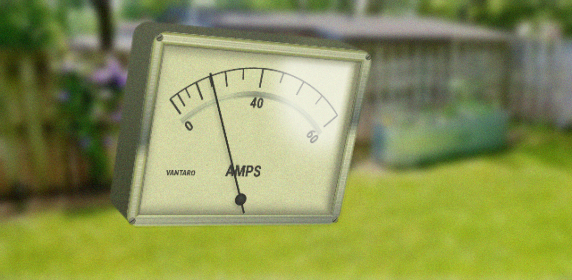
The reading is 25
